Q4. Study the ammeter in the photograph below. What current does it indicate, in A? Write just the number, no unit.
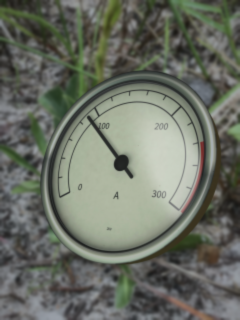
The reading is 90
